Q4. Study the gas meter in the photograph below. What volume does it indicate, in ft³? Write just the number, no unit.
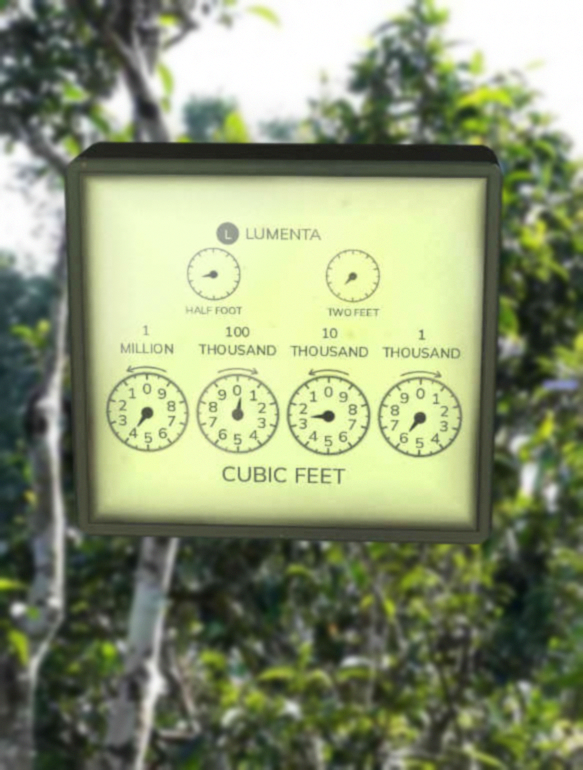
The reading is 402600
